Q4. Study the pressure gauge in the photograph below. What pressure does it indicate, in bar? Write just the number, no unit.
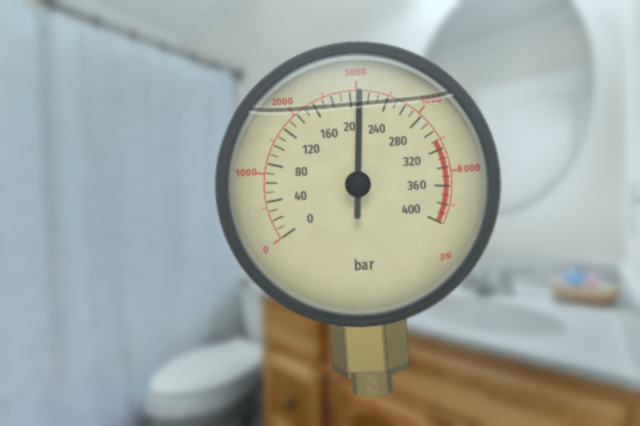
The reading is 210
